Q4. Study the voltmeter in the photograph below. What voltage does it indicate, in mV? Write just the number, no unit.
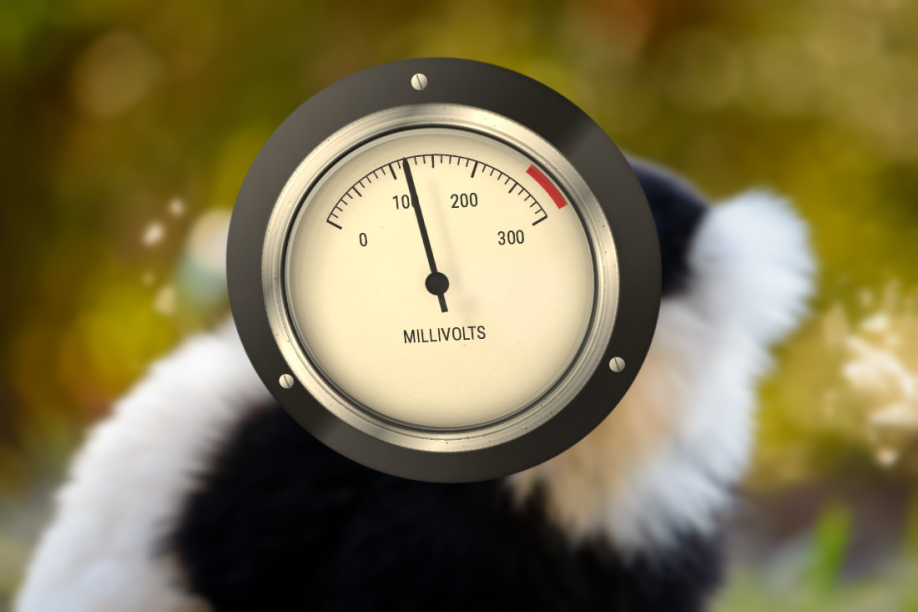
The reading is 120
